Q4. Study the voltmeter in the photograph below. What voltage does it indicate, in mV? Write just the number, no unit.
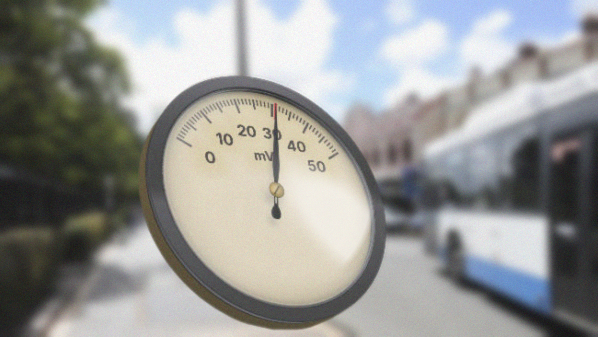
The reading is 30
